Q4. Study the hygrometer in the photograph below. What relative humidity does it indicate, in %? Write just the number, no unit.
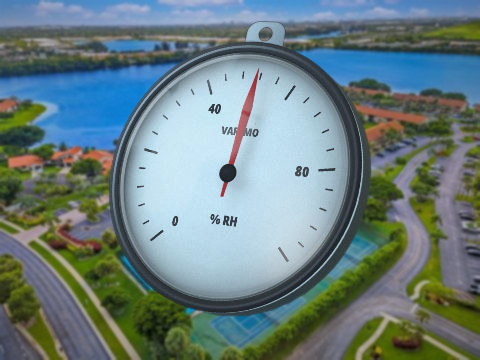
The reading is 52
